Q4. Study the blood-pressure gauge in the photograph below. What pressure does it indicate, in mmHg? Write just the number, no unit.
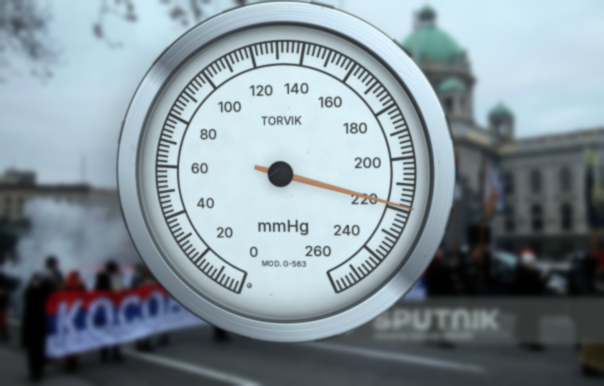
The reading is 218
